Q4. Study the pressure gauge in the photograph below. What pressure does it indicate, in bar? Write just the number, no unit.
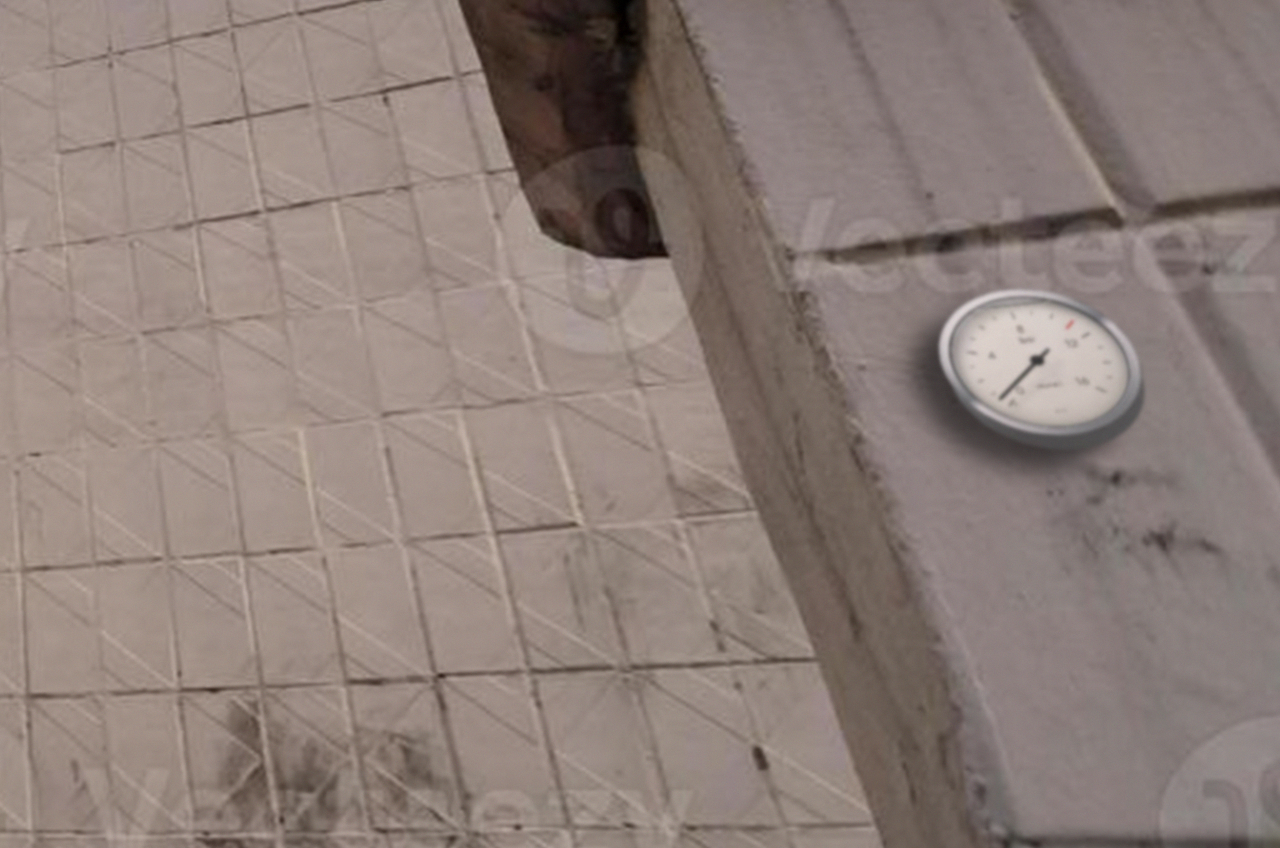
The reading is 0.5
